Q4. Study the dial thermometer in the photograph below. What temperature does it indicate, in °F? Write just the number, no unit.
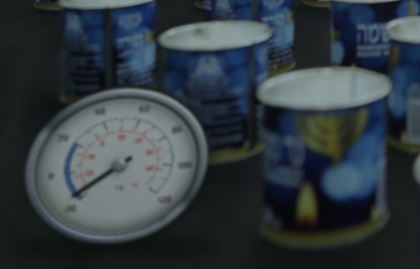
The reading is -15
